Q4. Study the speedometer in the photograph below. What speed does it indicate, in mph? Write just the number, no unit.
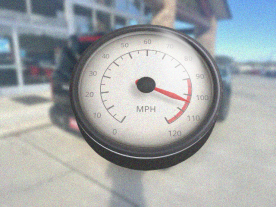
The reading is 105
